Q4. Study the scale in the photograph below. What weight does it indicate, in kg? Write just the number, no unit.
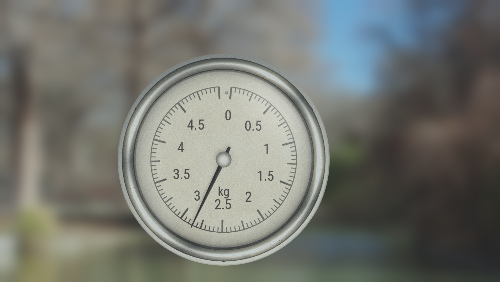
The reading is 2.85
